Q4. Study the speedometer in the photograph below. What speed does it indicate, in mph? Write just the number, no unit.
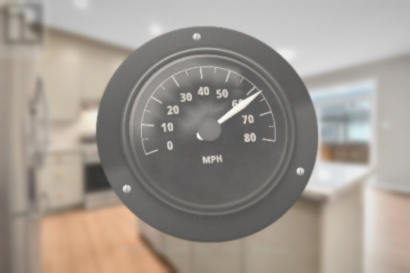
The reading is 62.5
